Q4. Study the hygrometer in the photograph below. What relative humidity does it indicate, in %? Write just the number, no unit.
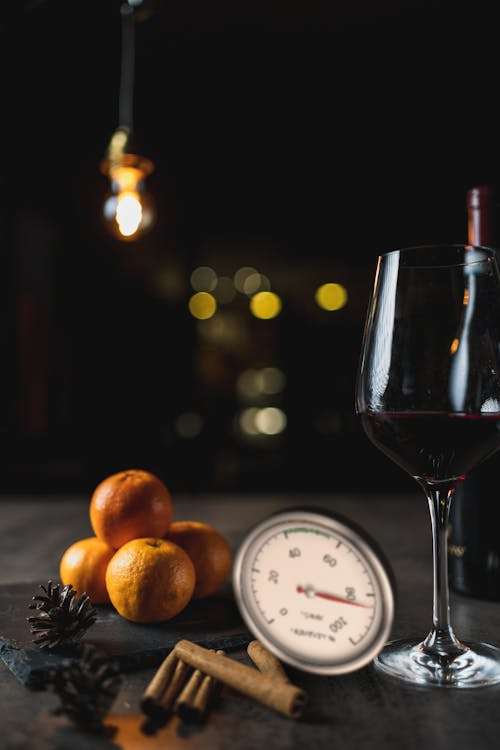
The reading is 84
